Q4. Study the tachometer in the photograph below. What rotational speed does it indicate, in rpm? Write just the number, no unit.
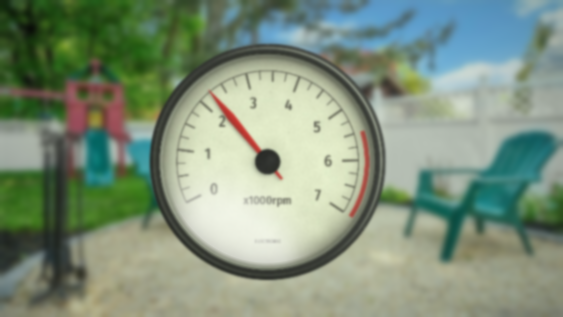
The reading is 2250
